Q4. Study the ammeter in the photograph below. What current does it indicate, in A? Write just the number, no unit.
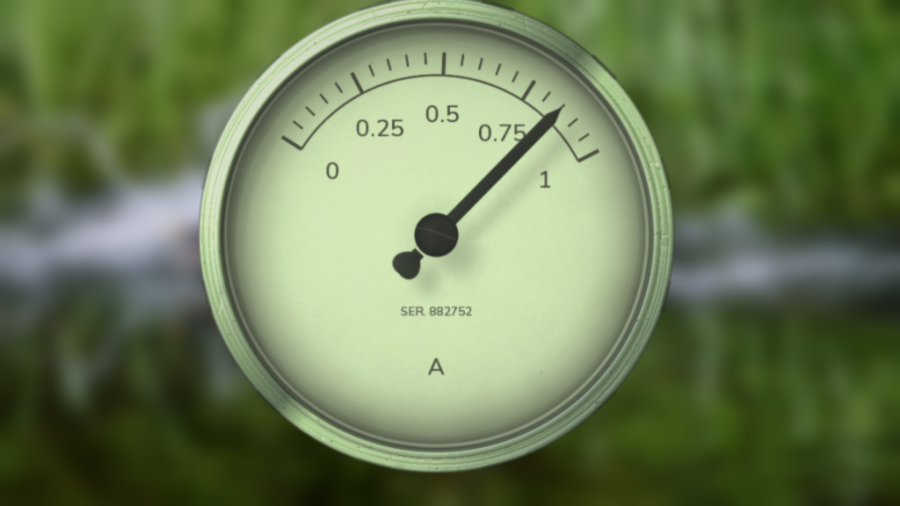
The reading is 0.85
